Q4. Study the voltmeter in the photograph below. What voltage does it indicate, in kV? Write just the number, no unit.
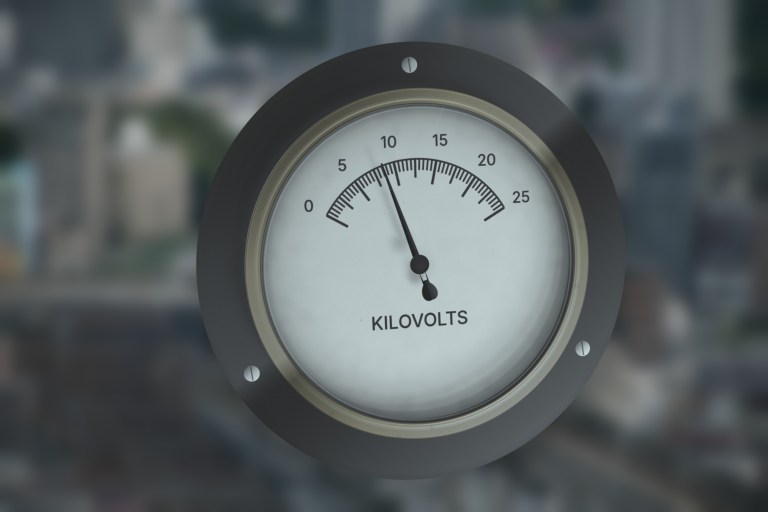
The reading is 8.5
